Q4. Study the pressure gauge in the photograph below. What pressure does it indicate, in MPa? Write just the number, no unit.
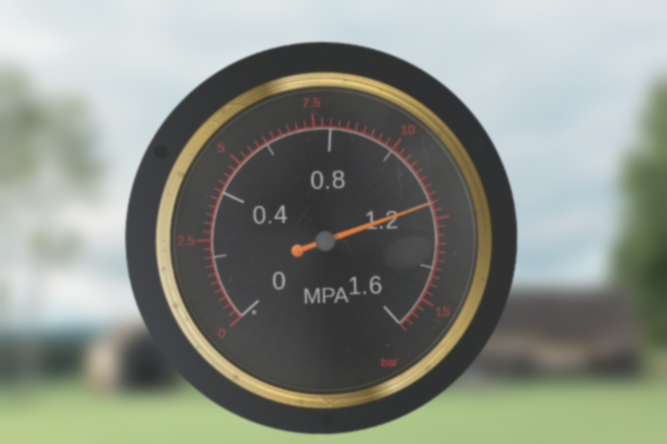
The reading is 1.2
